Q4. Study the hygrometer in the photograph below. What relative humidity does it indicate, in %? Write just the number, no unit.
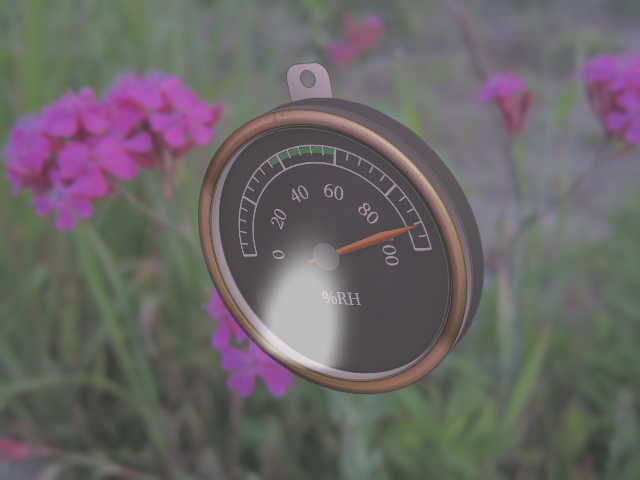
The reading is 92
